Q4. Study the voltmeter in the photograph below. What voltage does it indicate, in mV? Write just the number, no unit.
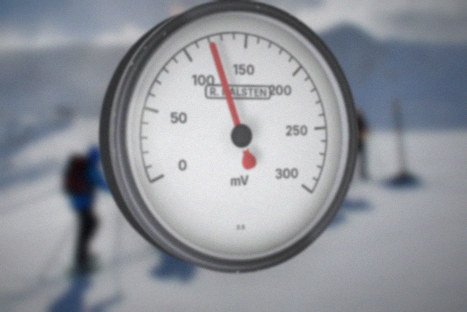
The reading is 120
